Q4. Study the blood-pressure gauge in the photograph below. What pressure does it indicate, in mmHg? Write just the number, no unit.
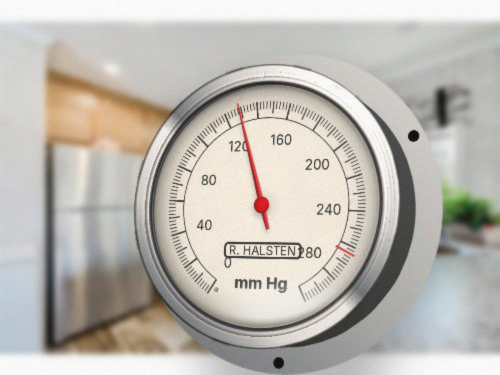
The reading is 130
